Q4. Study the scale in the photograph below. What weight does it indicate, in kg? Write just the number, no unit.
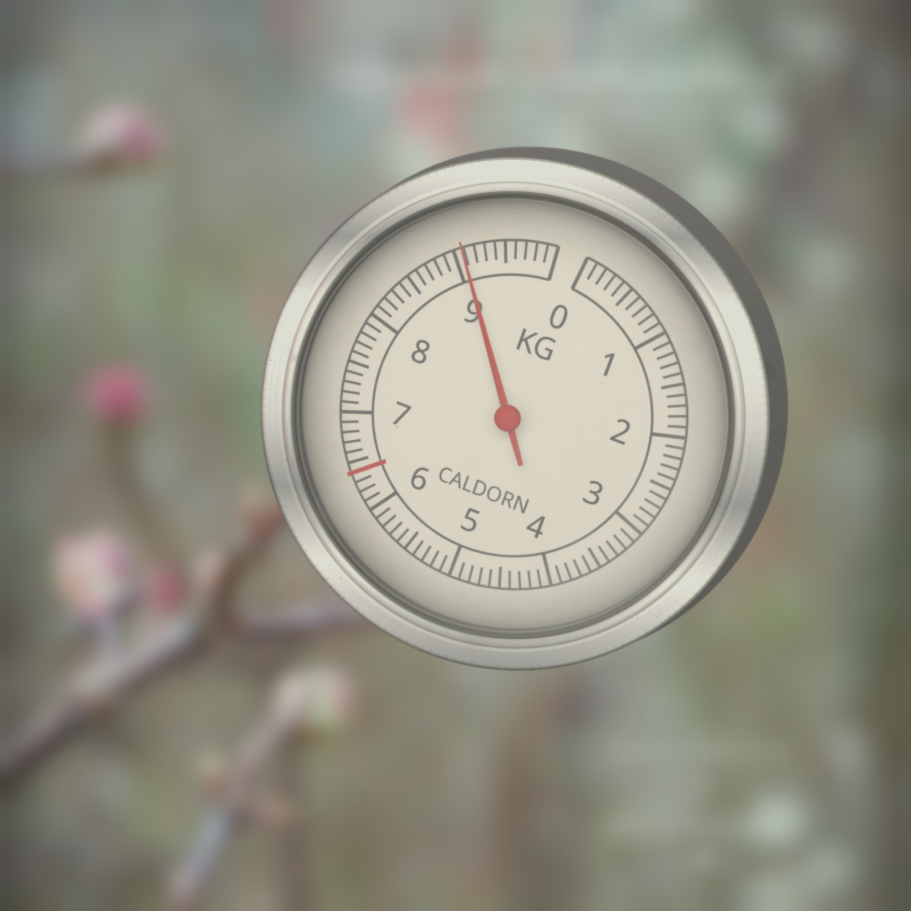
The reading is 9.1
